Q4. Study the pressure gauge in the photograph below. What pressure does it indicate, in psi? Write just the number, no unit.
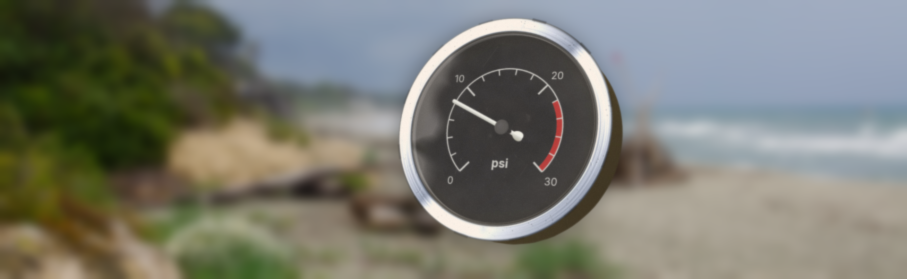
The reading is 8
